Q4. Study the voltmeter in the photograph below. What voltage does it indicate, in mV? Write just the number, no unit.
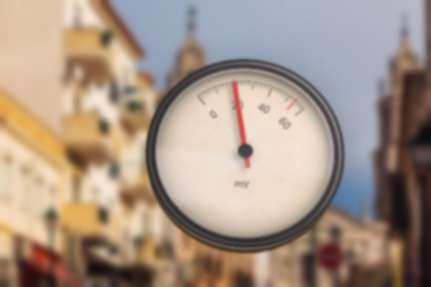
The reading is 20
